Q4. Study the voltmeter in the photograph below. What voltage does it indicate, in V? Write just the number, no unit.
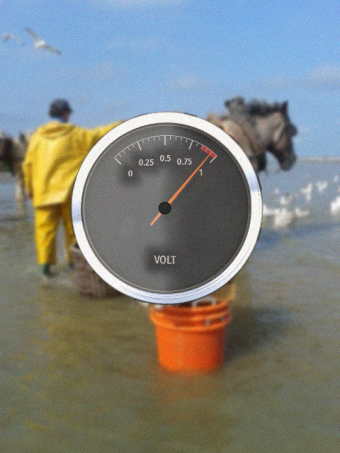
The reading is 0.95
